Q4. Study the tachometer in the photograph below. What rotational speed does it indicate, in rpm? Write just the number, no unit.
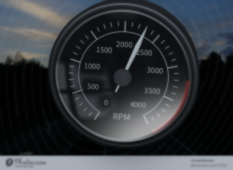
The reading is 2300
